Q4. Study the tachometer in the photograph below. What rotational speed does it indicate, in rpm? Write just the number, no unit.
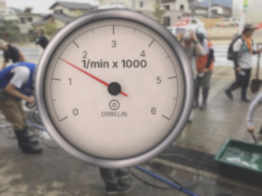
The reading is 1500
